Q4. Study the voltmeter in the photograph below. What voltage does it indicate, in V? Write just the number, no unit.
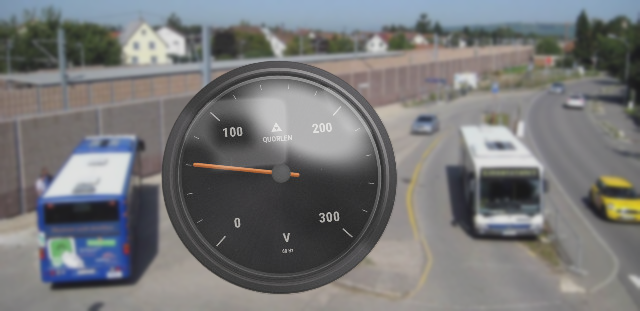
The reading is 60
